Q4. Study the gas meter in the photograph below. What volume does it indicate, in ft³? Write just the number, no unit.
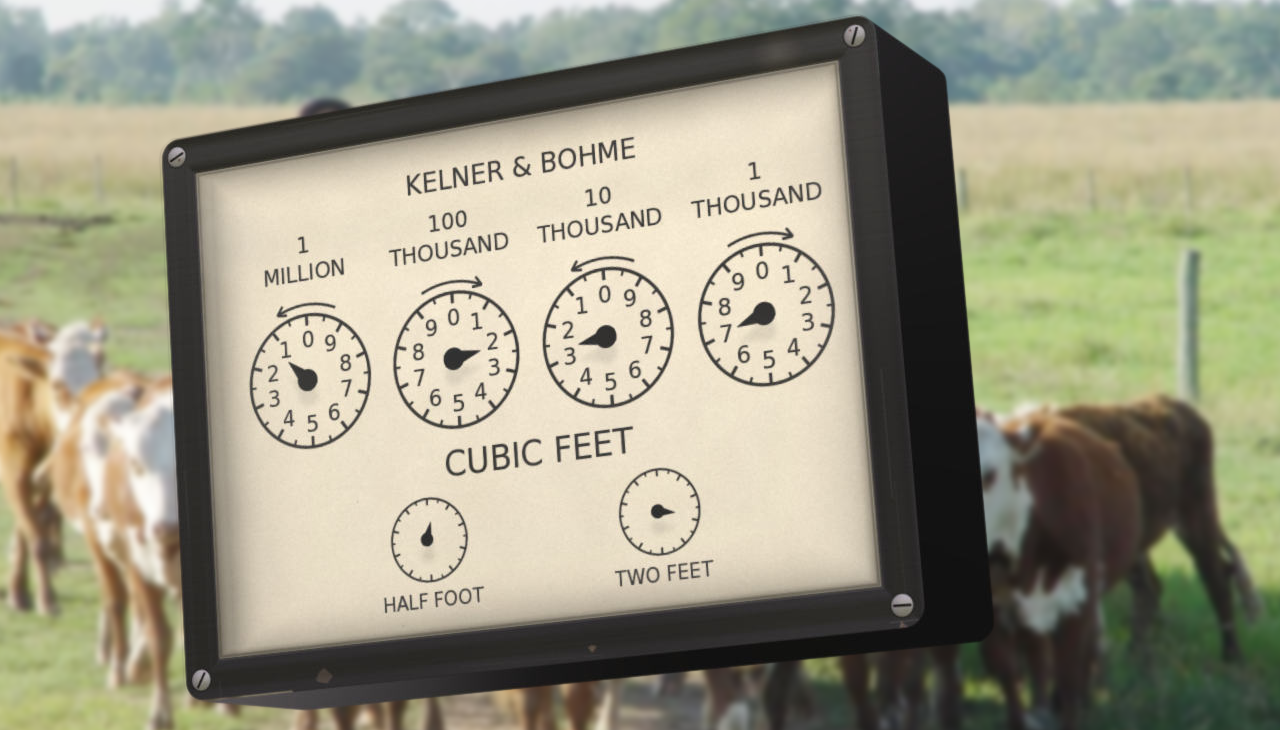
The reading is 122700
